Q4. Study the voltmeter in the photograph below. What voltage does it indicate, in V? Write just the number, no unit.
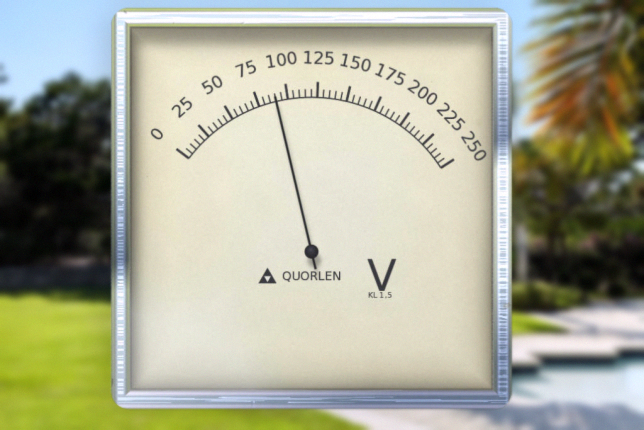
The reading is 90
